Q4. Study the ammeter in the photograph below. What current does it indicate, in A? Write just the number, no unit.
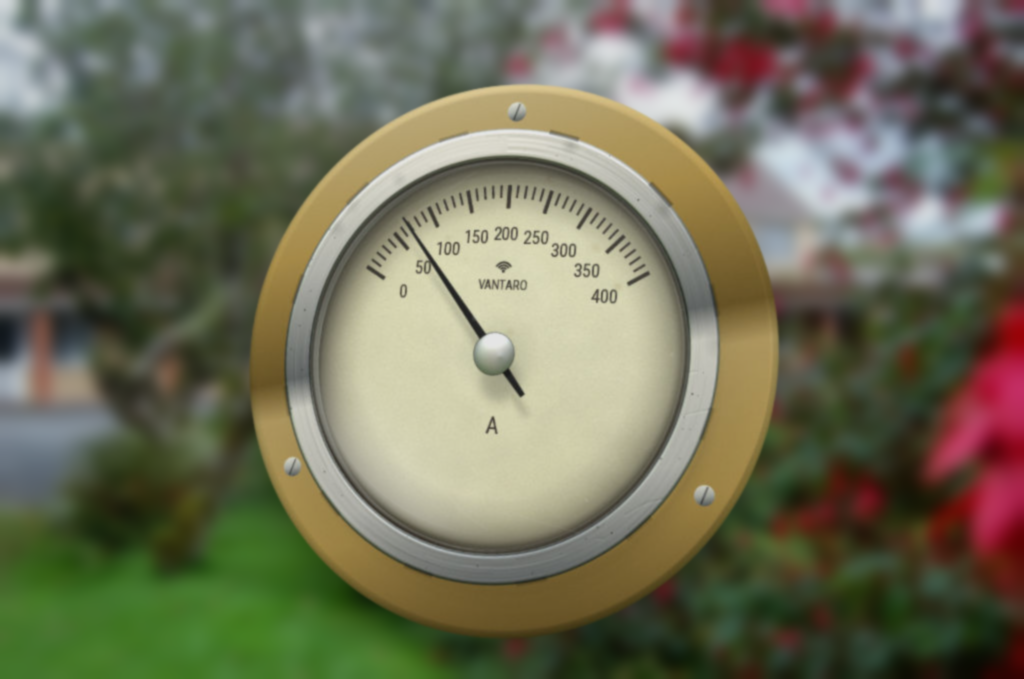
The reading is 70
